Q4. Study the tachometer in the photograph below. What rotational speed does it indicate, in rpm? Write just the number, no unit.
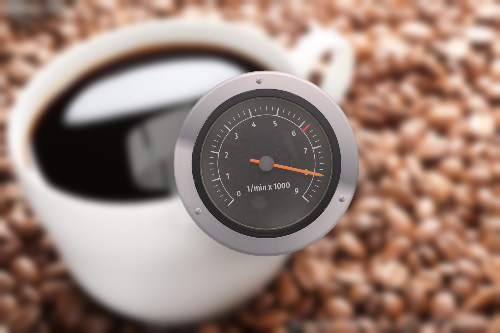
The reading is 8000
